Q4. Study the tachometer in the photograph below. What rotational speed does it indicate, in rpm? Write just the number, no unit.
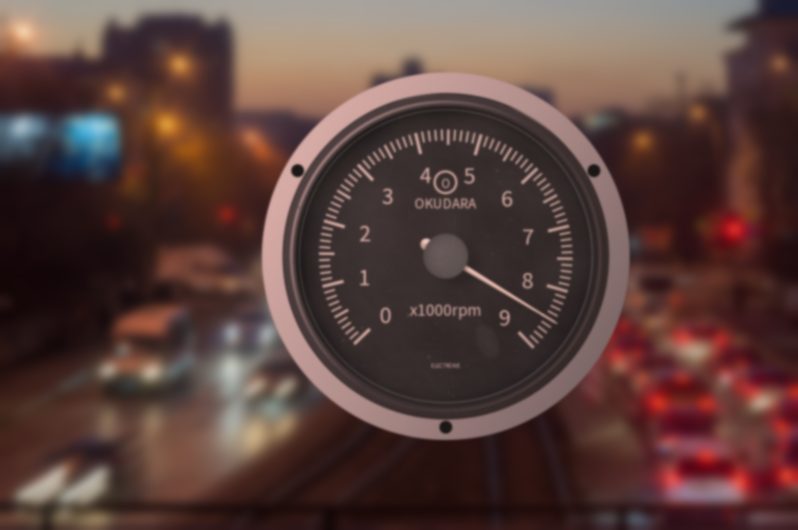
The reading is 8500
